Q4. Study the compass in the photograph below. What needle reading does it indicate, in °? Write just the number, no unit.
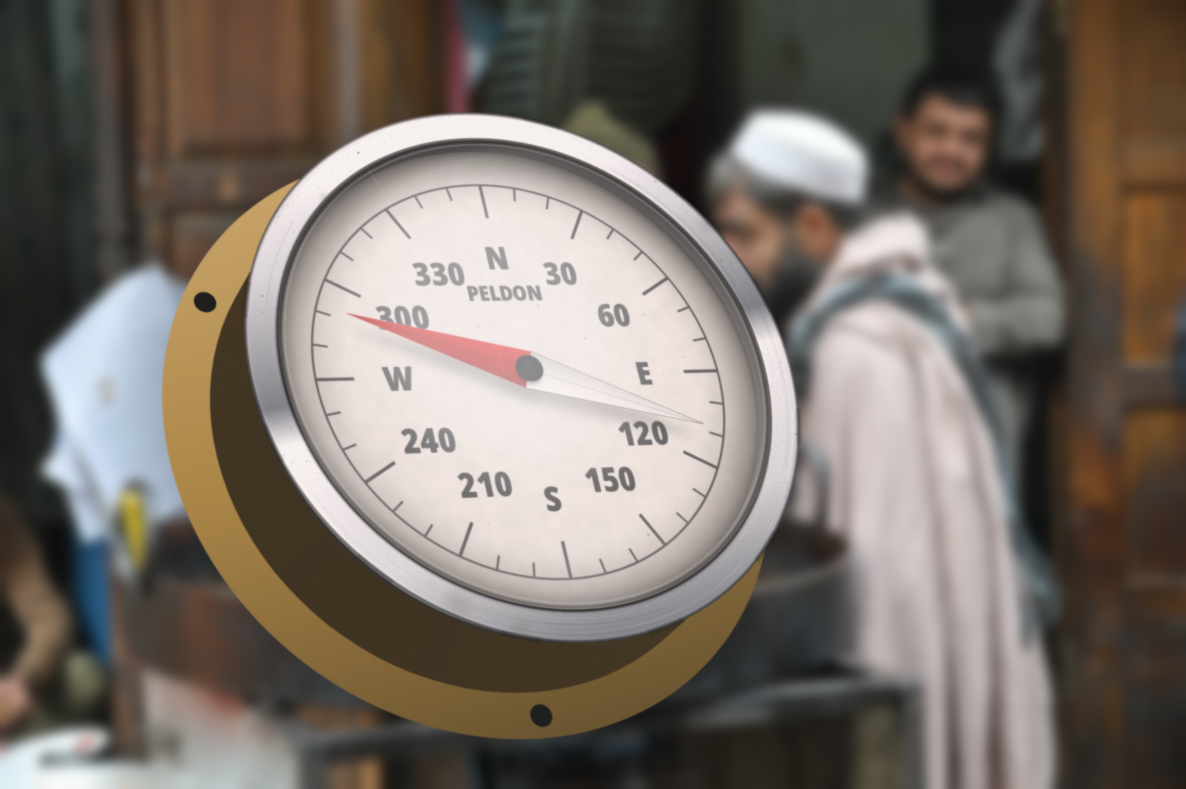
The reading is 290
